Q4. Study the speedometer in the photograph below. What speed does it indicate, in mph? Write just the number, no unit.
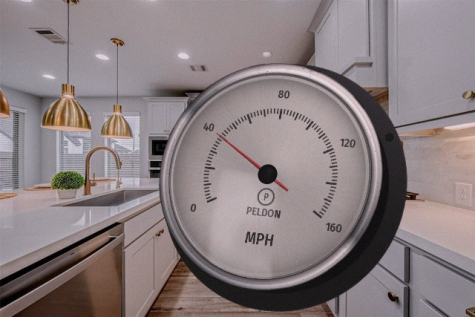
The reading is 40
